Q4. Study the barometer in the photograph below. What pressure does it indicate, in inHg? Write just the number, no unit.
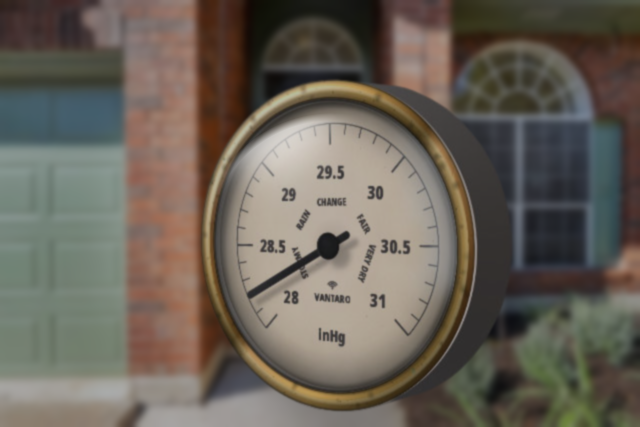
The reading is 28.2
